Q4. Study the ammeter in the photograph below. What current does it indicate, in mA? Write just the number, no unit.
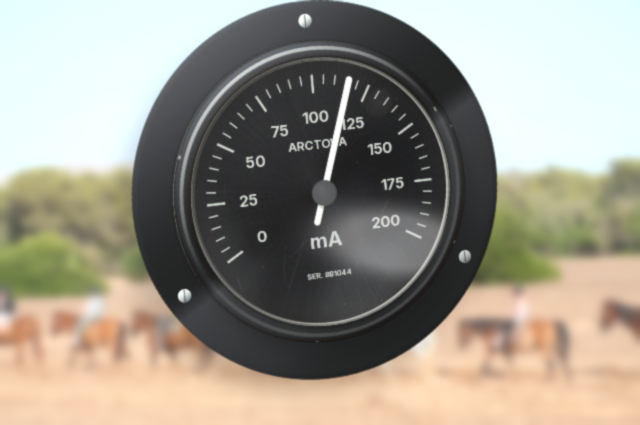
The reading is 115
